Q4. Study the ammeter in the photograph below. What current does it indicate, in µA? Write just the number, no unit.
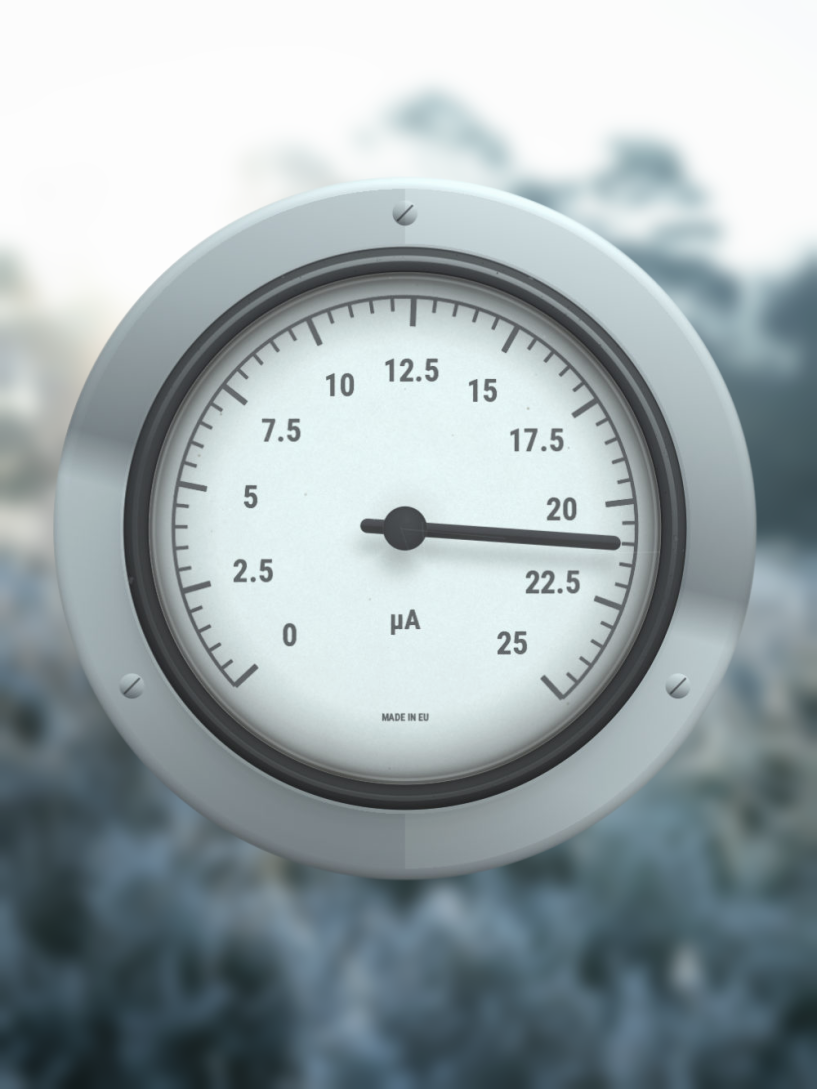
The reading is 21
